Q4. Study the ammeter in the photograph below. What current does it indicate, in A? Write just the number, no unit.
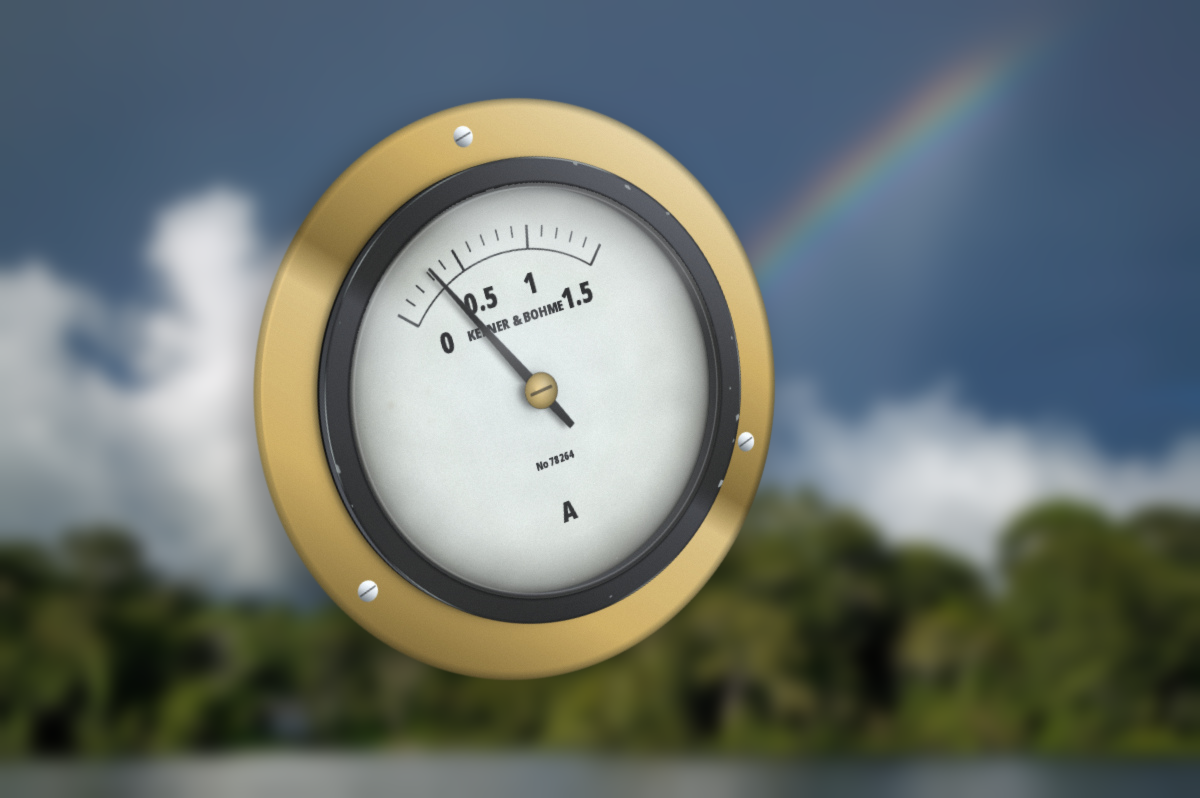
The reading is 0.3
